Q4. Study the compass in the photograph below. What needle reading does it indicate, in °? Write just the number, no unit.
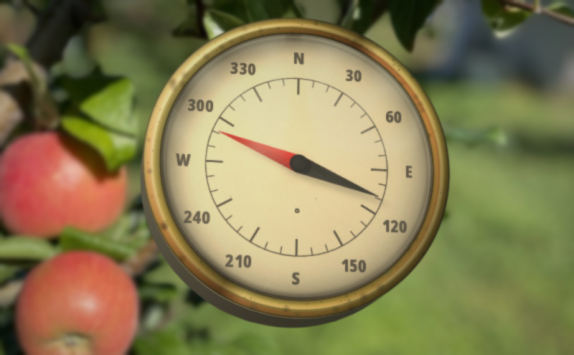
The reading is 290
